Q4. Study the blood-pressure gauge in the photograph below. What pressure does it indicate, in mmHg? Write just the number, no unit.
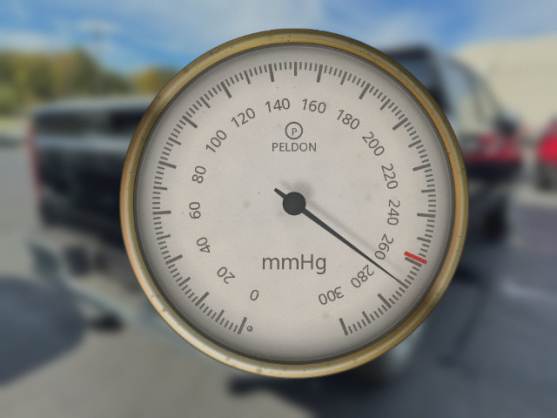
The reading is 270
